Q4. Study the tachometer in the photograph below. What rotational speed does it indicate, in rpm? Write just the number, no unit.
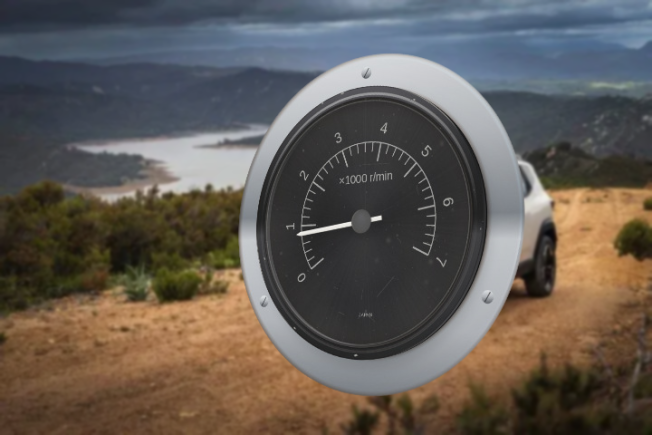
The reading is 800
